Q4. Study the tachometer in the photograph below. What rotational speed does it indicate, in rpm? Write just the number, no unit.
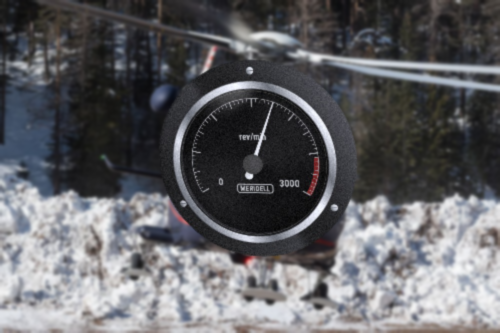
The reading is 1750
